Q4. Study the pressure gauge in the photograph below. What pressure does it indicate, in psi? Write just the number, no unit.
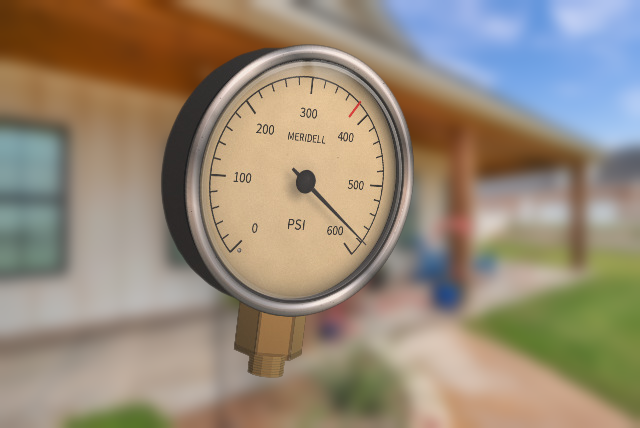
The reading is 580
